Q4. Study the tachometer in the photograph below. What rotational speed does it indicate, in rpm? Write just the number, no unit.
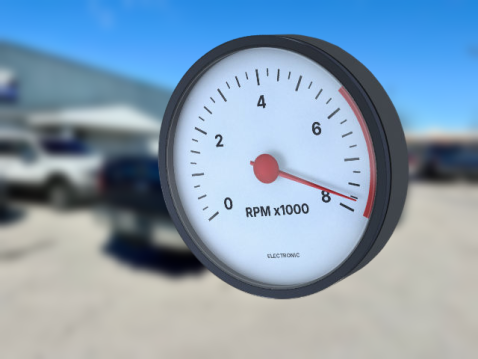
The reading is 7750
